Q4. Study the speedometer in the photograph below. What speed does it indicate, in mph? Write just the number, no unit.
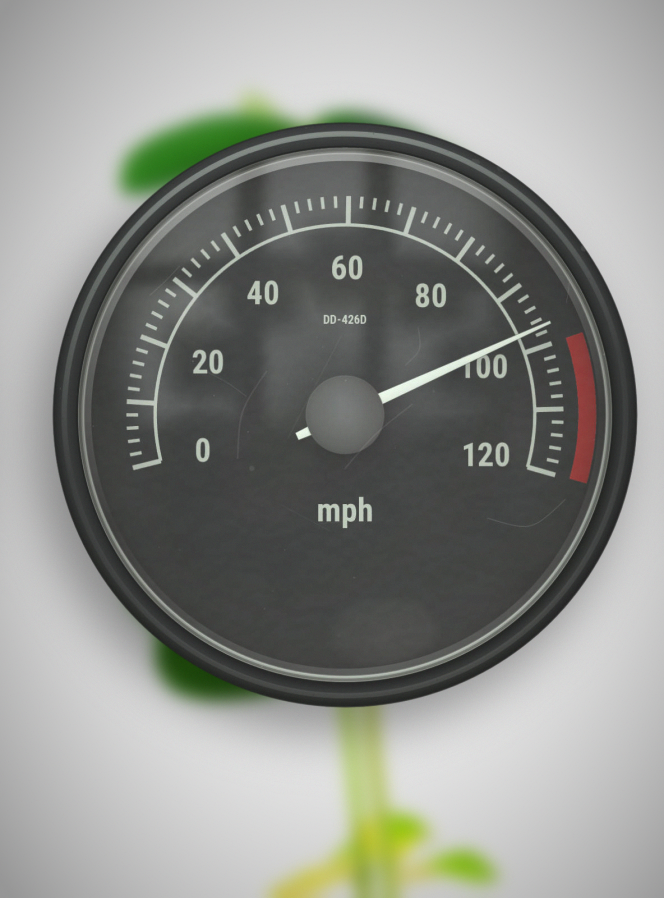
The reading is 97
